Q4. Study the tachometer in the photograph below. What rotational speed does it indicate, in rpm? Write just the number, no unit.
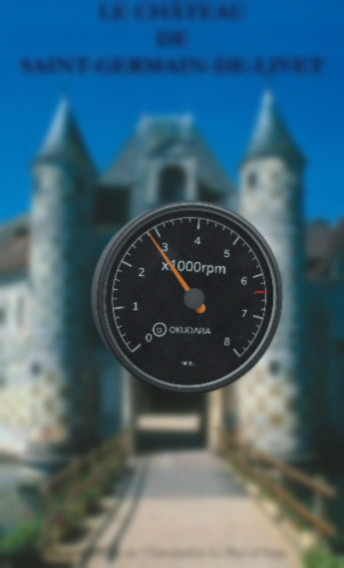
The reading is 2800
